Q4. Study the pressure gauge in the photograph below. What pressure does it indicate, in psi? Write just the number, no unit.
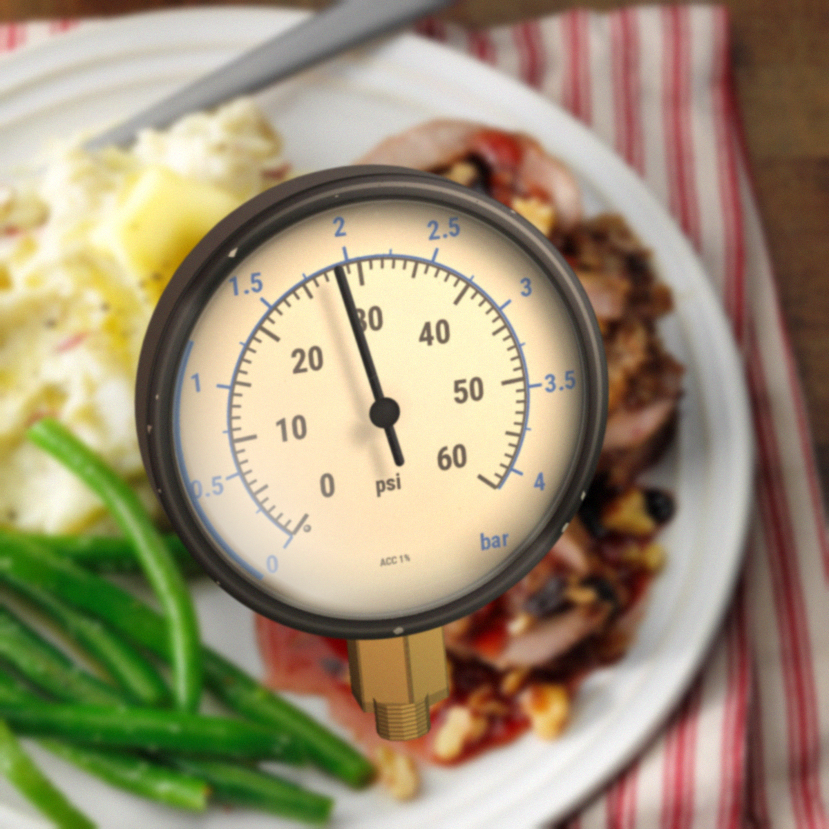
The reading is 28
